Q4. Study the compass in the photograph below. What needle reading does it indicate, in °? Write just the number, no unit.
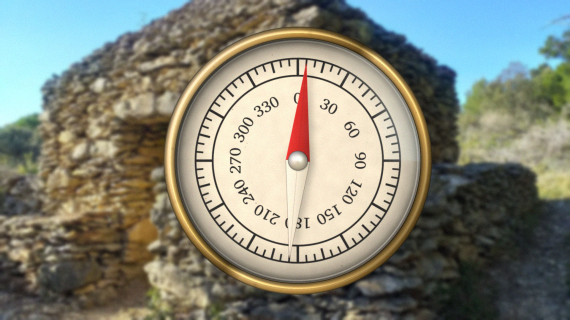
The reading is 5
